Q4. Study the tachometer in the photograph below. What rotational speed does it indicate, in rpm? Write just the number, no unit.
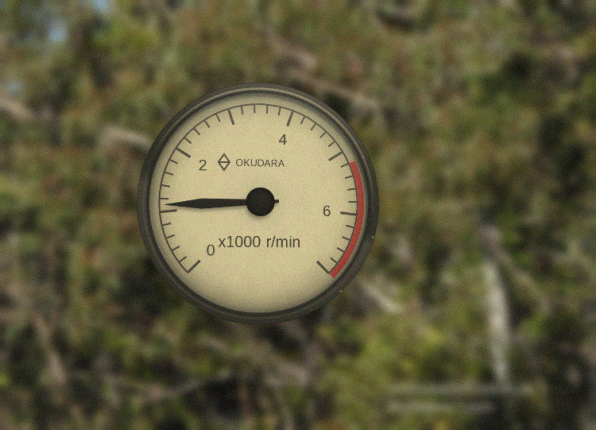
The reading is 1100
